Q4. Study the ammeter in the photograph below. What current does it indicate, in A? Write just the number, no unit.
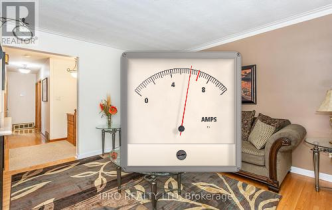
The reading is 6
